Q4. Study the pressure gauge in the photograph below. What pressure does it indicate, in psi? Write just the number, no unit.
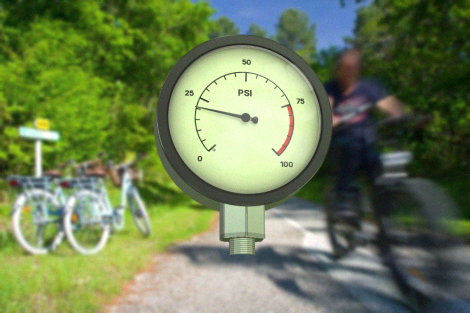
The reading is 20
